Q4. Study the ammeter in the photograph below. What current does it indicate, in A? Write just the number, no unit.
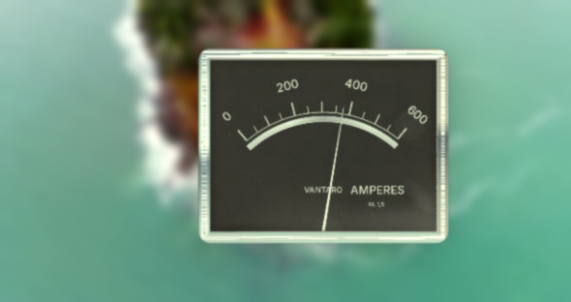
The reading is 375
